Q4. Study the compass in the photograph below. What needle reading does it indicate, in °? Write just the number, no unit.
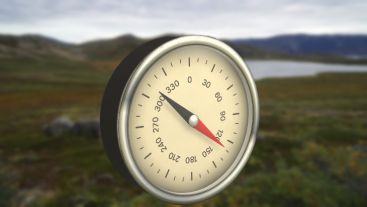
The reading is 130
